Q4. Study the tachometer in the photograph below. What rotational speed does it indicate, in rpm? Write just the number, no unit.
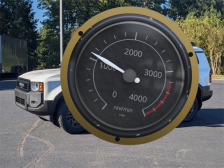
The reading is 1100
